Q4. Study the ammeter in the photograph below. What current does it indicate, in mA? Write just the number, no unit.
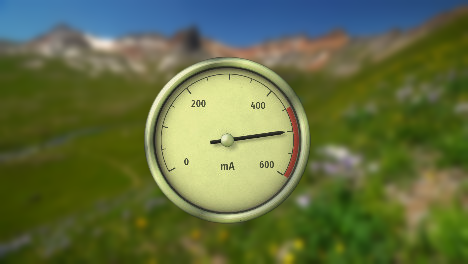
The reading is 500
